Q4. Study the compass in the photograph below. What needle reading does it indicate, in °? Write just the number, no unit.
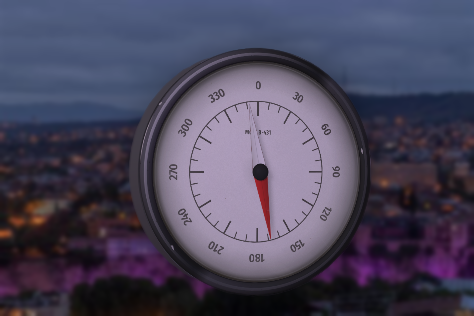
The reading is 170
